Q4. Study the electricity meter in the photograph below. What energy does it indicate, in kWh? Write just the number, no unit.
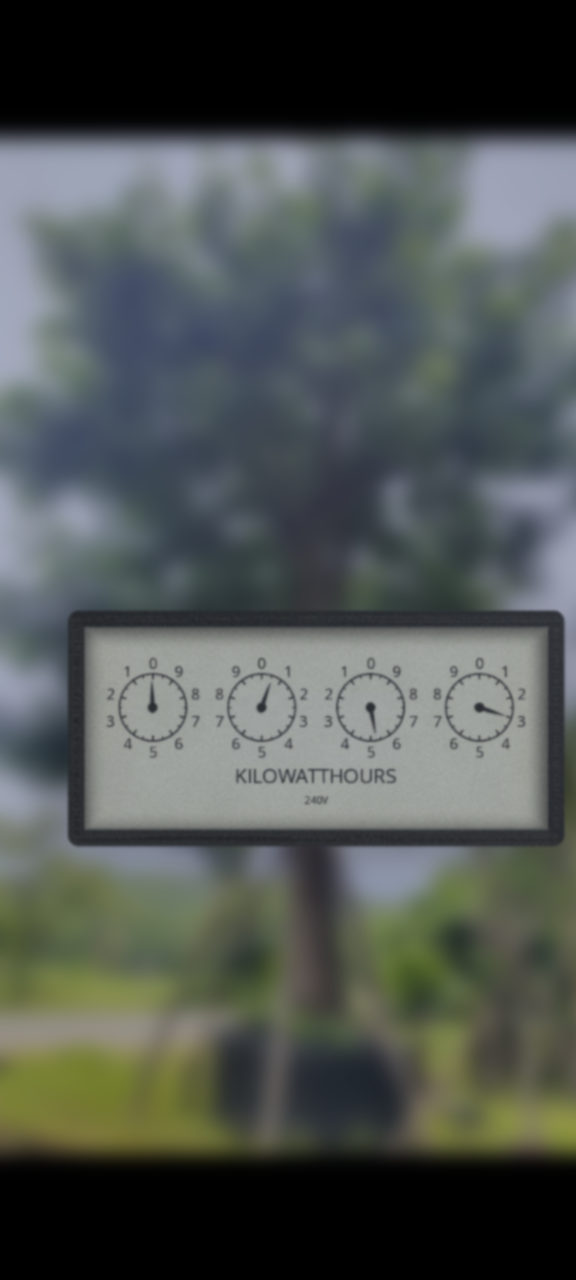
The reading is 53
